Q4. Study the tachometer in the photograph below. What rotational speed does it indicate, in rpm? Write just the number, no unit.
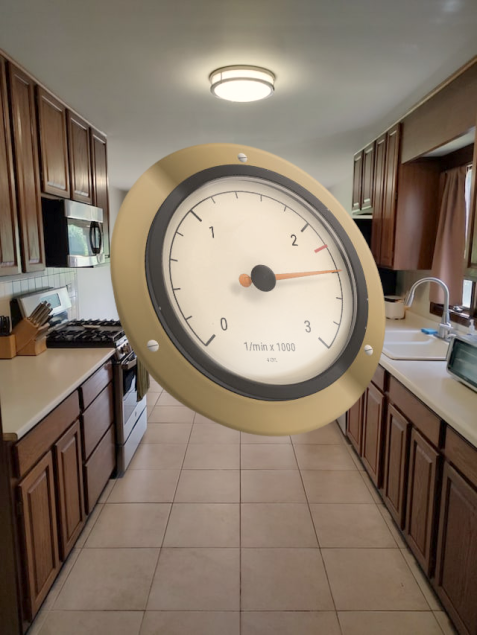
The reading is 2400
